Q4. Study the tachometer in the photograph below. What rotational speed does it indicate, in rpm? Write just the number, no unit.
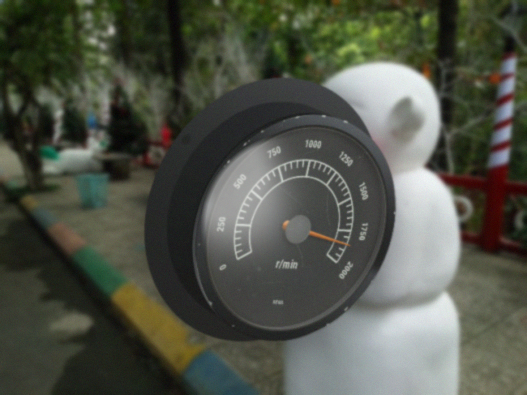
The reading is 1850
